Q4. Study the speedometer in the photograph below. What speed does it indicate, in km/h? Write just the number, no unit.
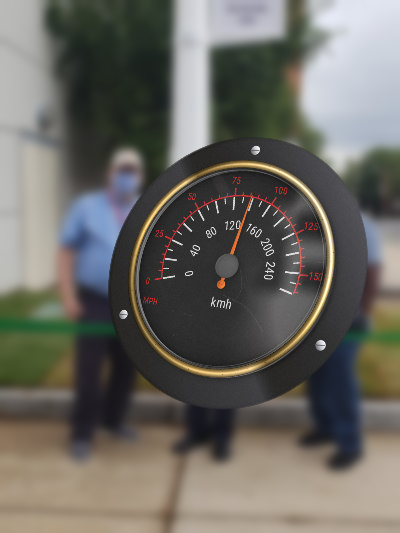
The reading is 140
